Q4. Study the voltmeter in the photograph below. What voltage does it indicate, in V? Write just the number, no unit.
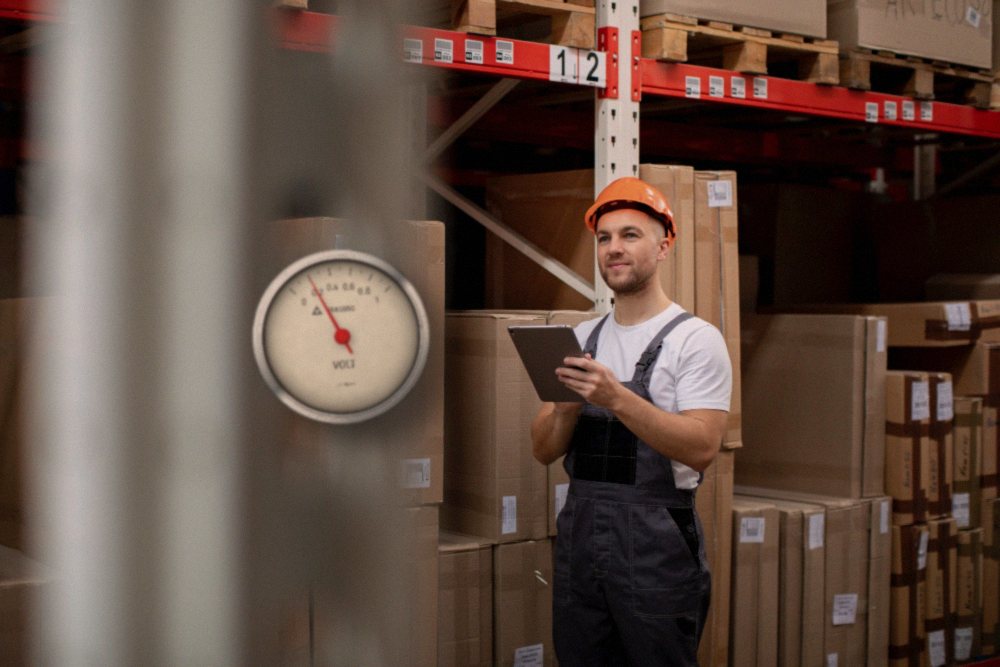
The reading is 0.2
